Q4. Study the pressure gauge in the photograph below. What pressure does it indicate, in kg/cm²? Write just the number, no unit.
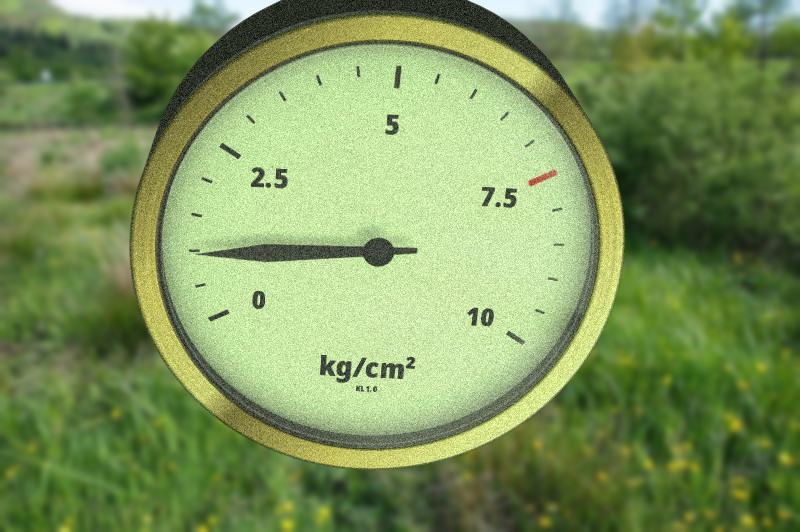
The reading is 1
